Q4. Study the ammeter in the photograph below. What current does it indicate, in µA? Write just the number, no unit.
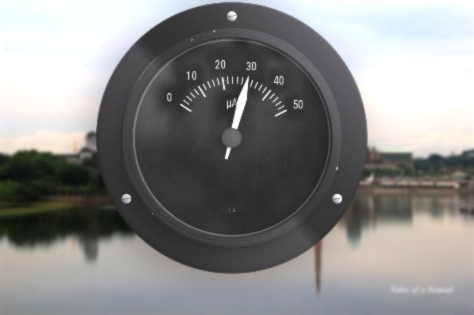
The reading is 30
